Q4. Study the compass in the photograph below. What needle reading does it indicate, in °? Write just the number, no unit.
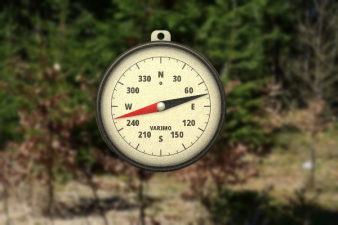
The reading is 255
